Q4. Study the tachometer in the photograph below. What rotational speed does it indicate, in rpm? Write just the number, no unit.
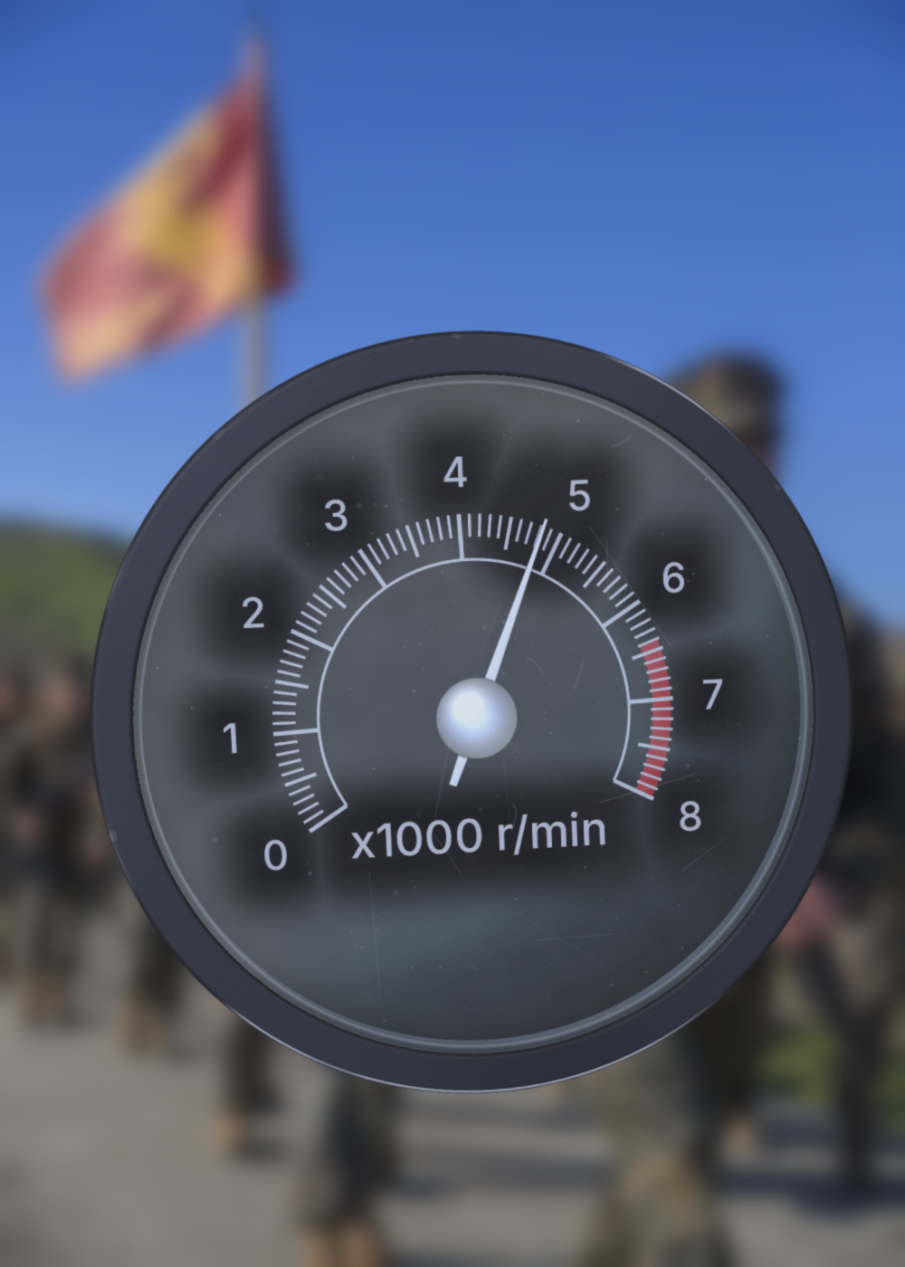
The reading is 4800
